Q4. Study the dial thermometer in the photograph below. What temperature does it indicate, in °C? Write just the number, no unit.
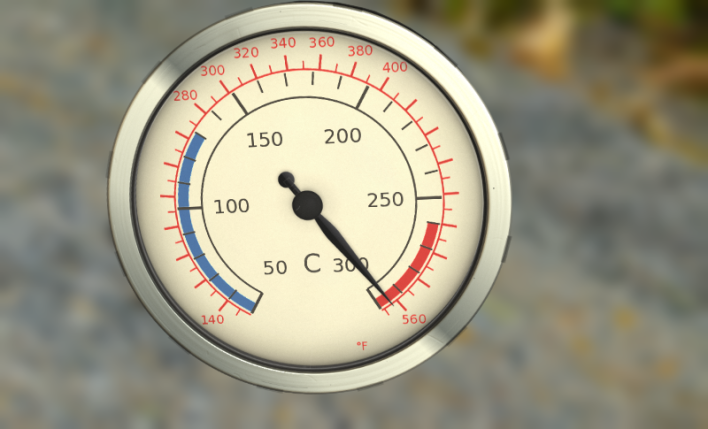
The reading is 295
